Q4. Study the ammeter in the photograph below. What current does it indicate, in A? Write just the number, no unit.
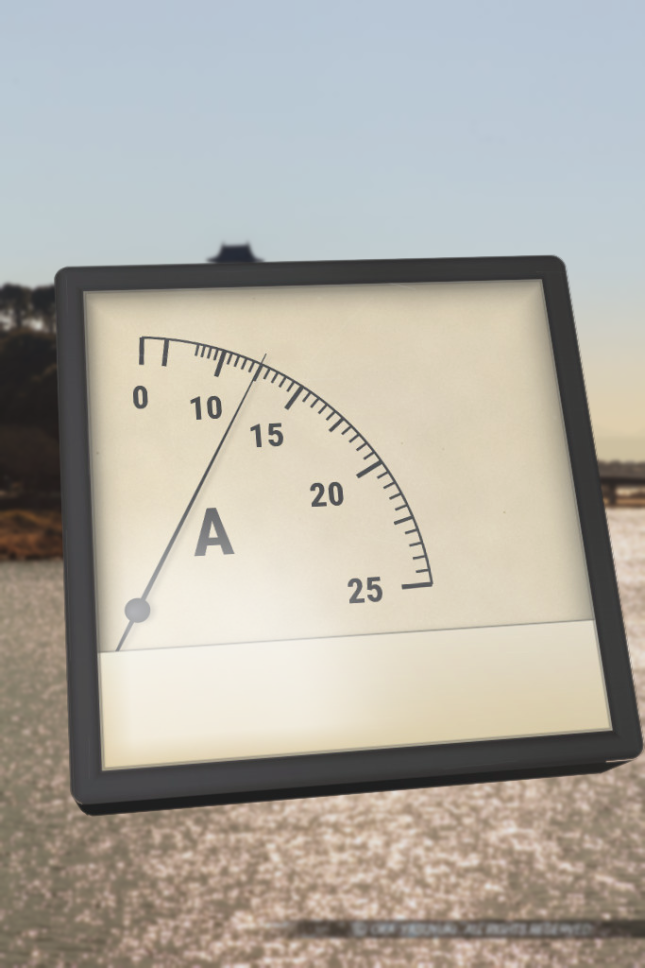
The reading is 12.5
